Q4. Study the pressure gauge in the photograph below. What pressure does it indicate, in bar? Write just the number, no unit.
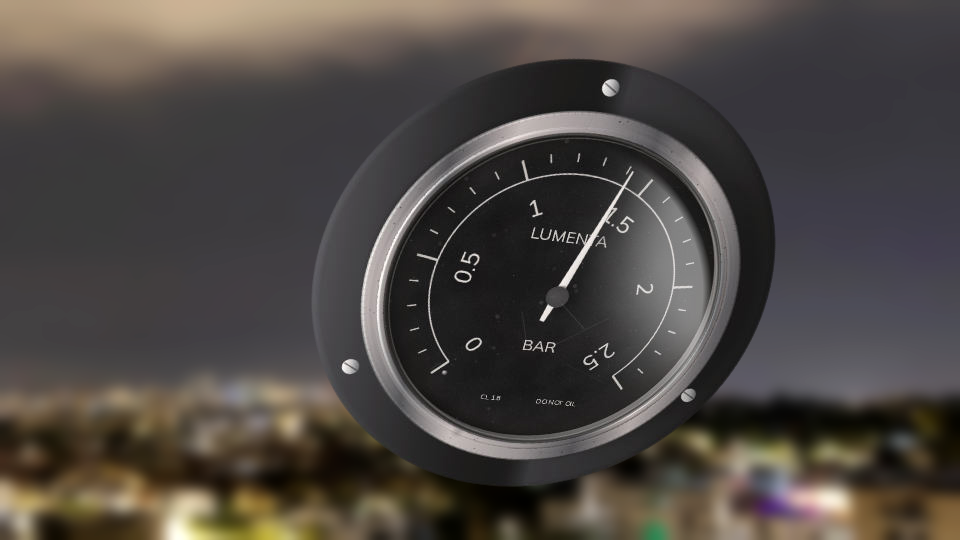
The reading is 1.4
